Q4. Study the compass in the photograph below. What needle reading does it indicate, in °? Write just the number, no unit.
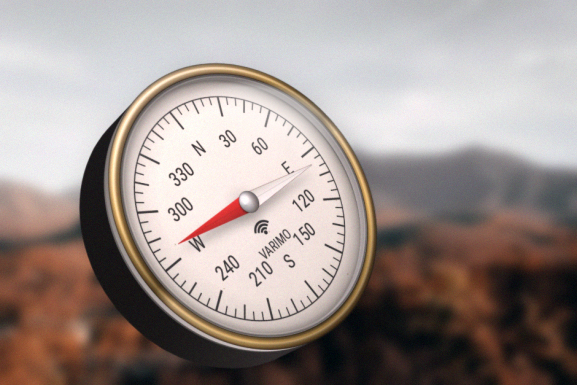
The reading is 277.5
